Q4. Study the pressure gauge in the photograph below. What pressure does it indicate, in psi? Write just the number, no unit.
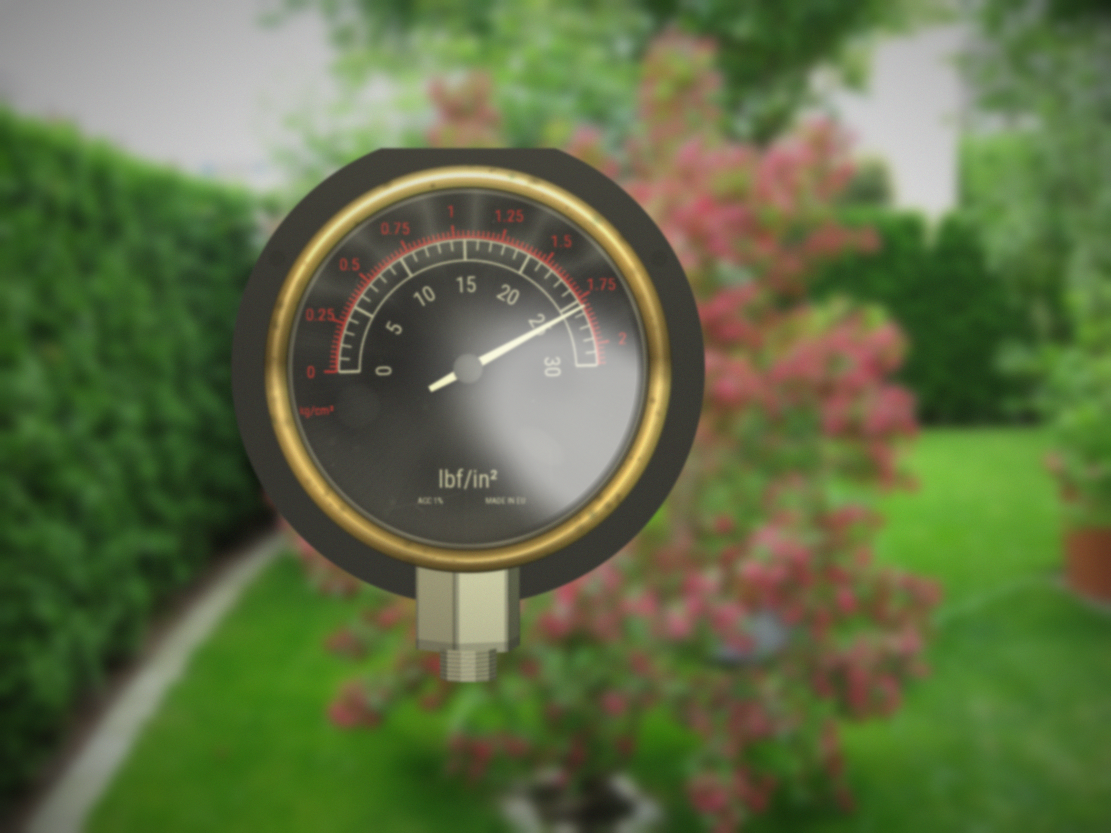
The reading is 25.5
